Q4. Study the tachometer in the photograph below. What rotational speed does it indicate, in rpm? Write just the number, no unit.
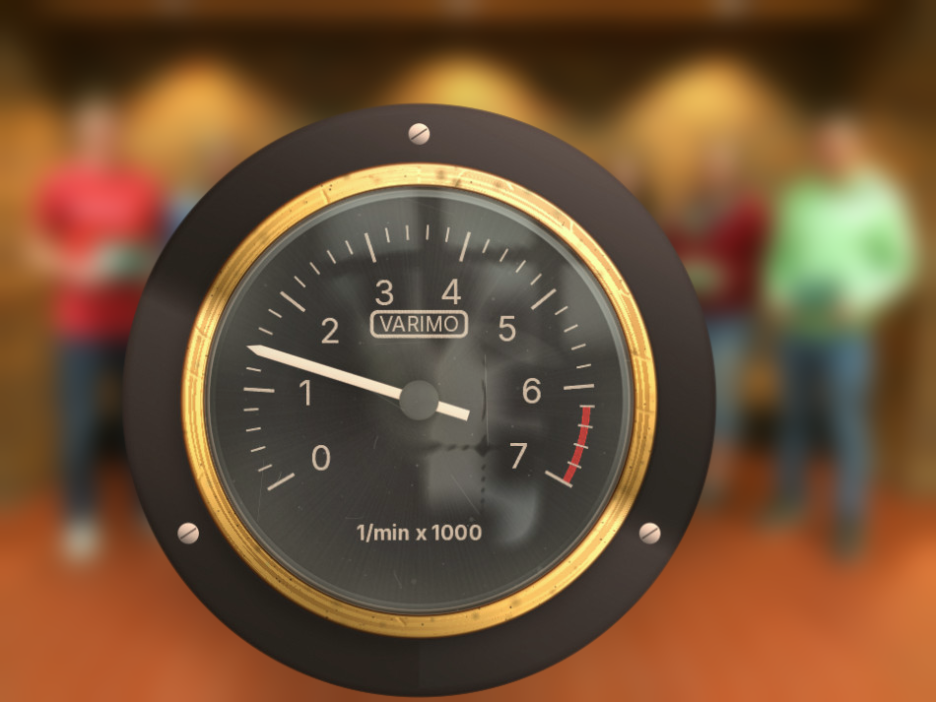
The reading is 1400
